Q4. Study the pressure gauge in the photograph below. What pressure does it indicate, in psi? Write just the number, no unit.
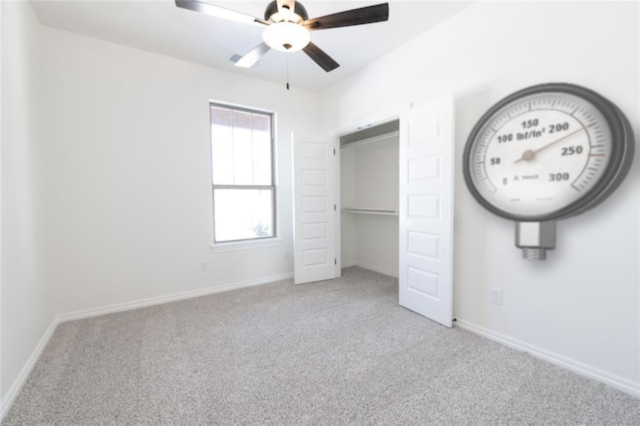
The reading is 225
